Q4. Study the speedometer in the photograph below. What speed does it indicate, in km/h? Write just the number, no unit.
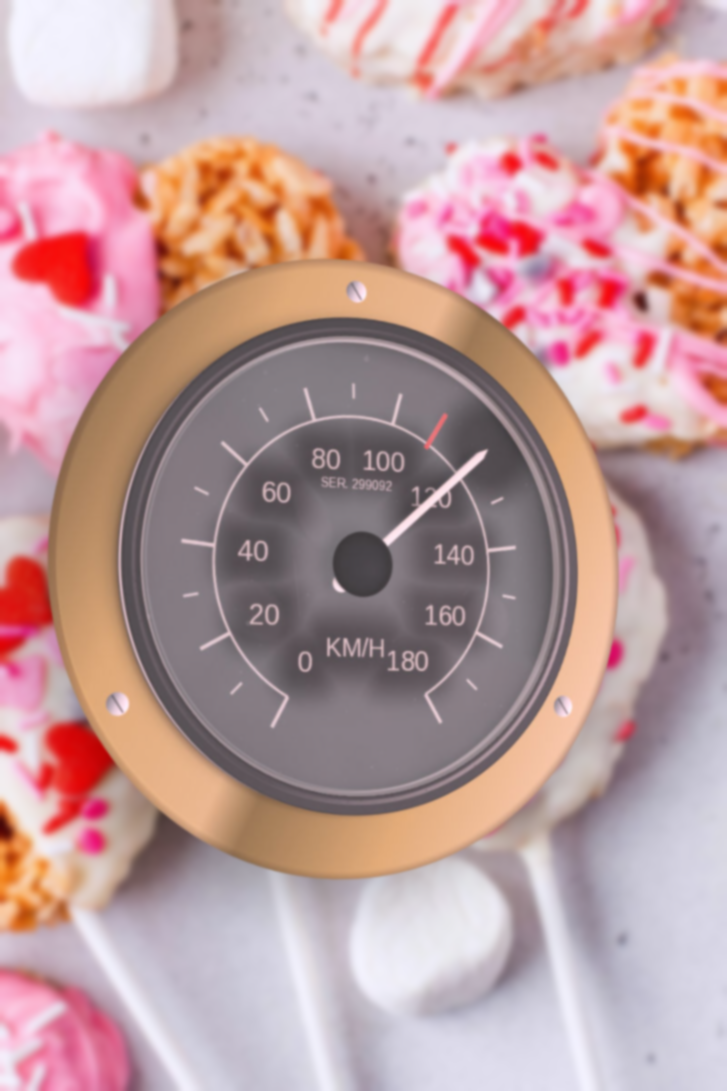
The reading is 120
